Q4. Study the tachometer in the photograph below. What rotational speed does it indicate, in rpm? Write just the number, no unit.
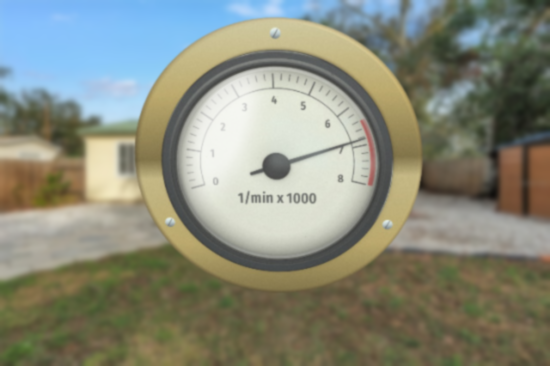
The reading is 6800
